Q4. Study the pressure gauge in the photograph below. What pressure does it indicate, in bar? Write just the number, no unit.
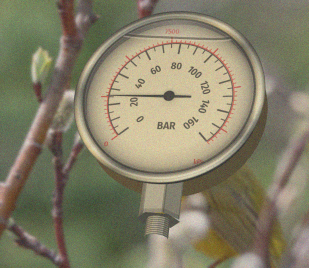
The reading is 25
